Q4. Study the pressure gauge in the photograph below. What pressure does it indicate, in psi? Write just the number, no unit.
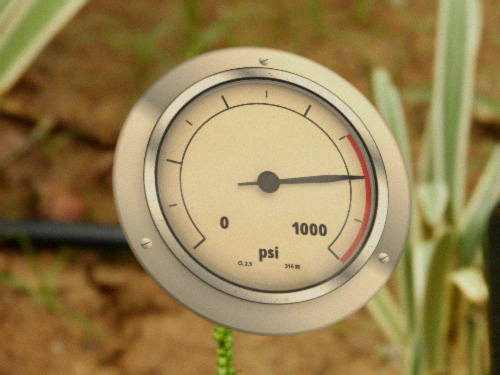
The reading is 800
